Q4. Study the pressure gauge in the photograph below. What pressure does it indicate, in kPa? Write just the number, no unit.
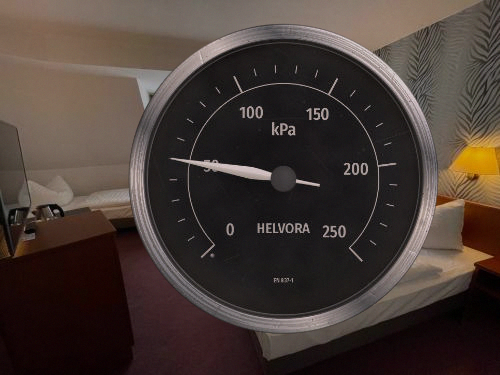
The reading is 50
